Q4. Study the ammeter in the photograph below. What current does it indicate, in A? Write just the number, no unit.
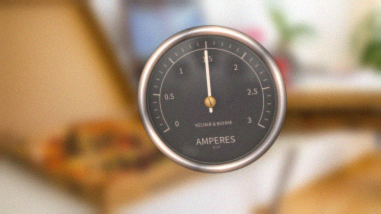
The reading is 1.5
